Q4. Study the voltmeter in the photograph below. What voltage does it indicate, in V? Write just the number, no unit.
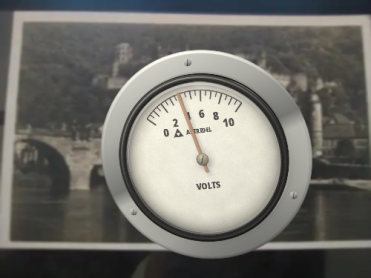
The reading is 4
